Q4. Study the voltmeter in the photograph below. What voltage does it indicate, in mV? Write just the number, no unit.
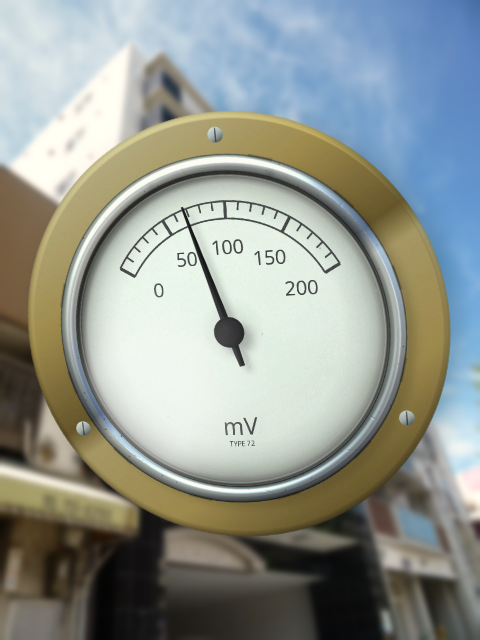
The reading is 70
